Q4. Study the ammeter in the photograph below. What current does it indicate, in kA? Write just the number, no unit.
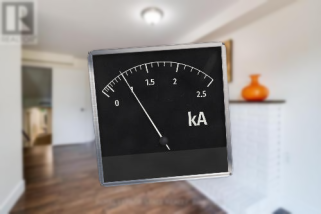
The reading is 1
